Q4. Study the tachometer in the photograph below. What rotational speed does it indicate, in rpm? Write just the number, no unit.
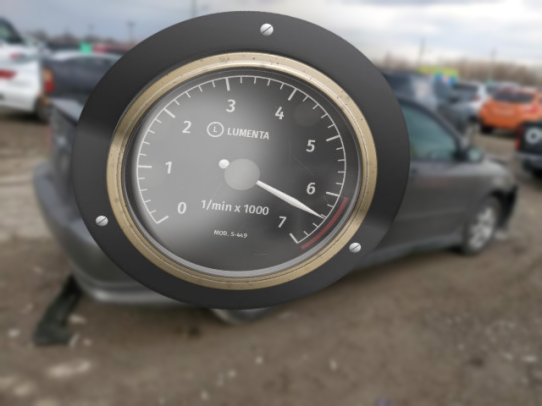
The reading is 6400
